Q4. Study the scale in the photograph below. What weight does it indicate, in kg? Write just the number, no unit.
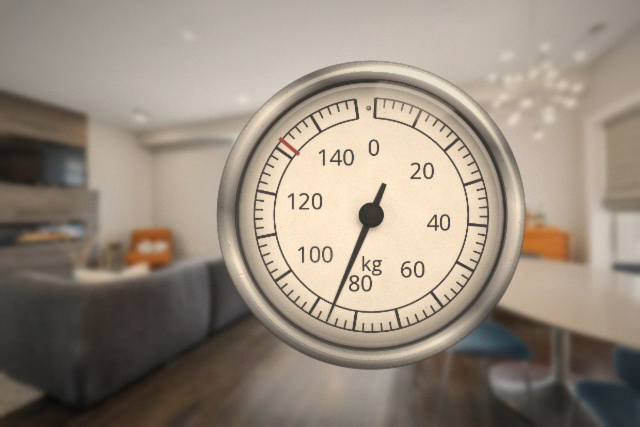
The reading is 86
